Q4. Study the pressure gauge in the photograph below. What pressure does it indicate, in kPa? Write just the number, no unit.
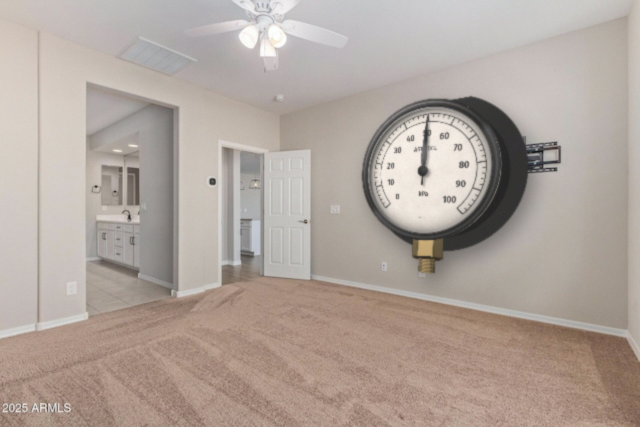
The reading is 50
